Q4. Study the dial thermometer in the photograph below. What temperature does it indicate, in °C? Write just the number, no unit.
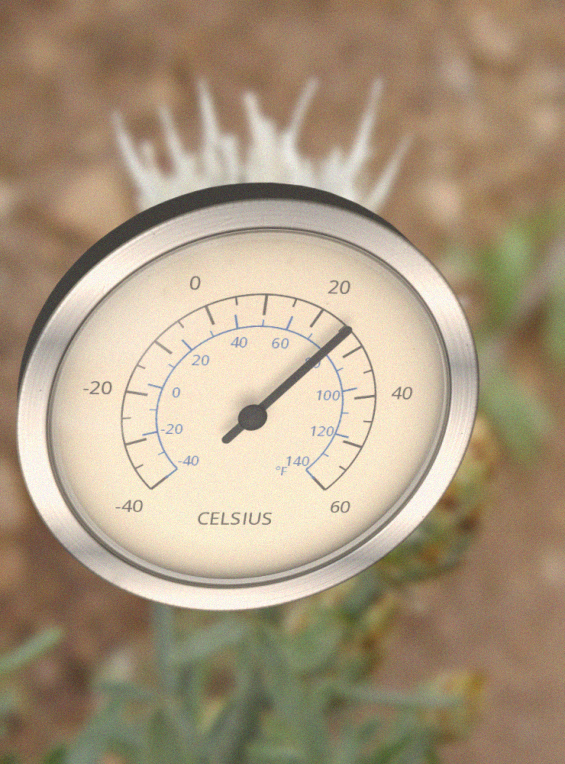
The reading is 25
